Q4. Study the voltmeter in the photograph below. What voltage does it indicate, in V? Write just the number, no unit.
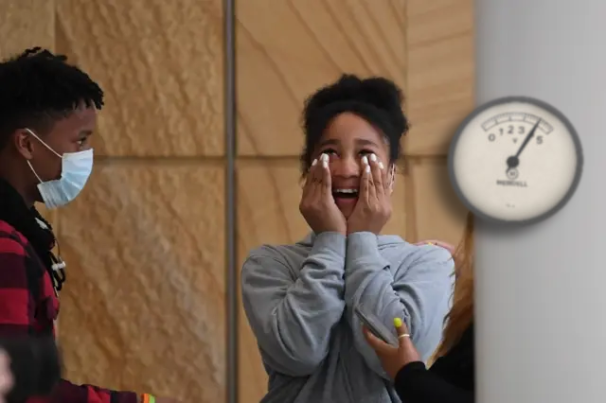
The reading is 4
